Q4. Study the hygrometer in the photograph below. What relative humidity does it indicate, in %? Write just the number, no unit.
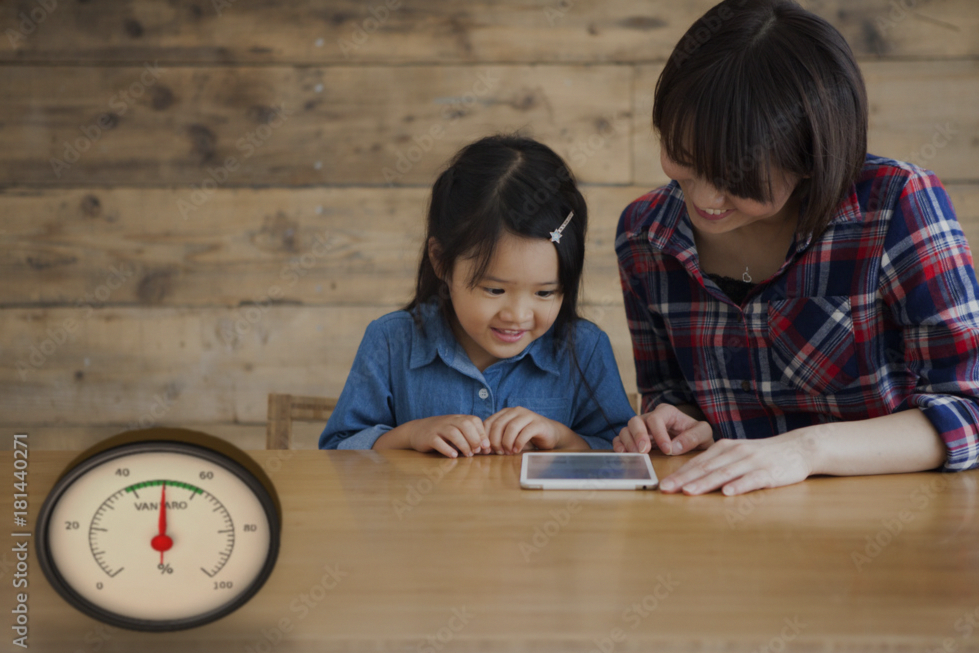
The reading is 50
